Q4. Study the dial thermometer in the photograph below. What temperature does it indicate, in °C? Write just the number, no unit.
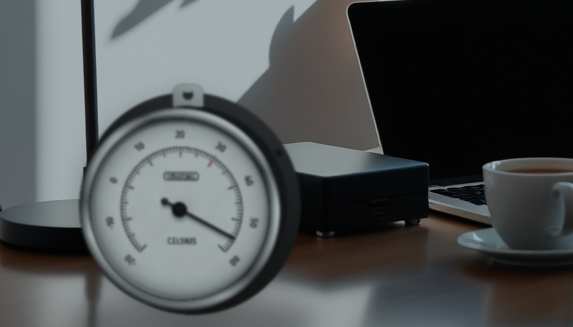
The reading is 55
